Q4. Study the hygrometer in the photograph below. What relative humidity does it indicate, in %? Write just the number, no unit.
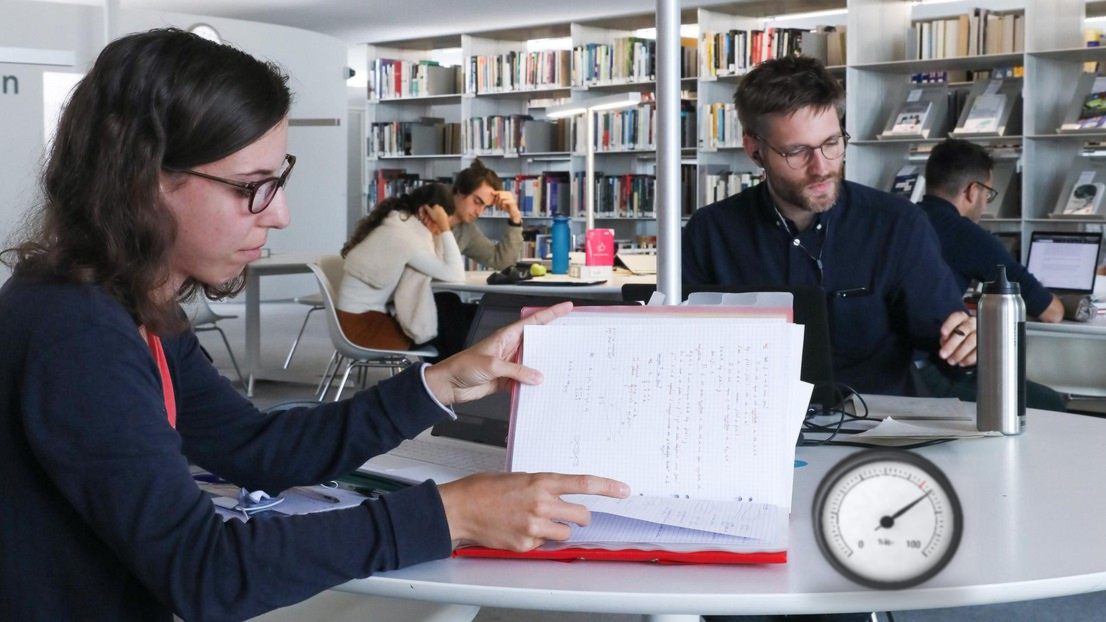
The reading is 70
